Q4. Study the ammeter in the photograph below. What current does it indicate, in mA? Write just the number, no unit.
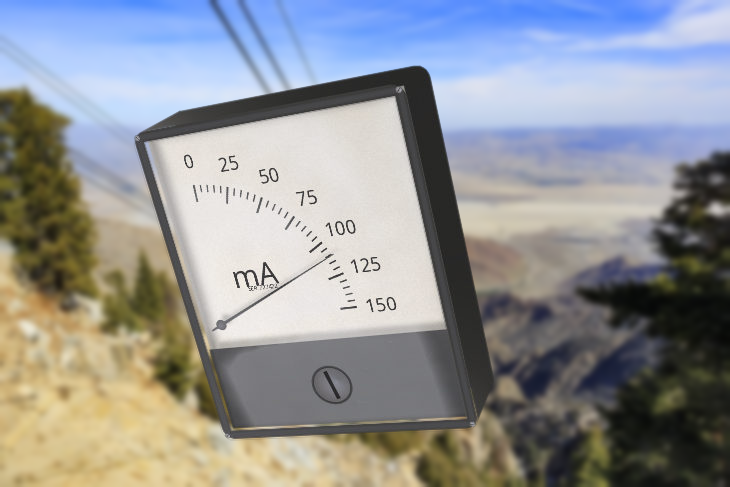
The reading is 110
